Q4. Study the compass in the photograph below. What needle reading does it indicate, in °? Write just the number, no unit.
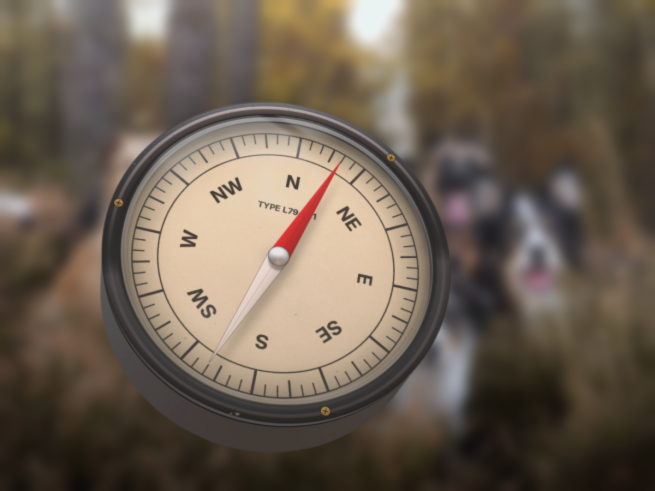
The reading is 20
